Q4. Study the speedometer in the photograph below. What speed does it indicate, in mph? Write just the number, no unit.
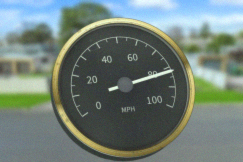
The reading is 82.5
